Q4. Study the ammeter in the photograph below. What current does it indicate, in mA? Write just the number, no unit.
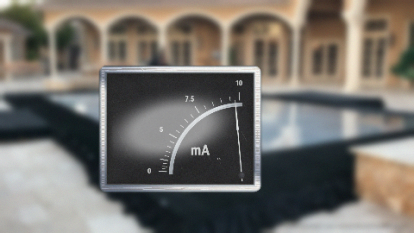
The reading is 9.75
